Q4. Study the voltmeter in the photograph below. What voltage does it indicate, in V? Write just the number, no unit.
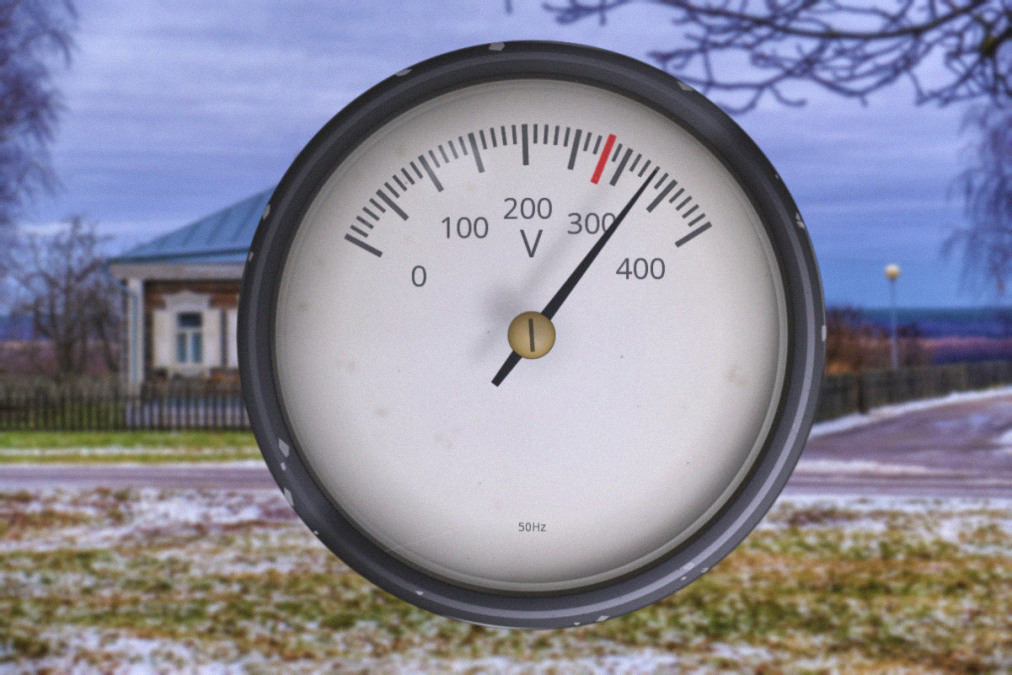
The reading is 330
